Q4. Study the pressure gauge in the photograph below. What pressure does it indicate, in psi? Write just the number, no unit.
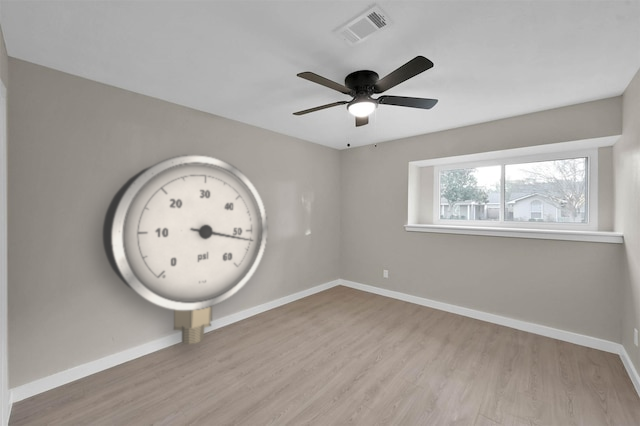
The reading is 52.5
